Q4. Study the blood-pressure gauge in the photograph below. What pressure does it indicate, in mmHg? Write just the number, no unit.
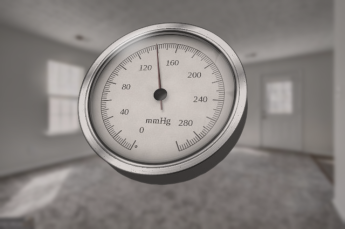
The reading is 140
